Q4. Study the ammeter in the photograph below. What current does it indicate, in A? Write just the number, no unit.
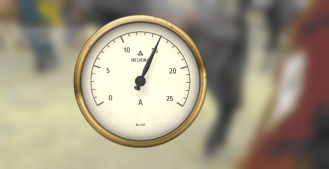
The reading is 15
